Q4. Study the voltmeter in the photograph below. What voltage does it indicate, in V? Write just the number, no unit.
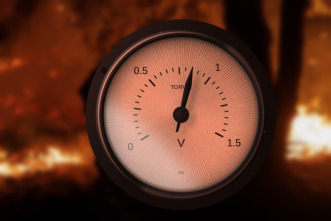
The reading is 0.85
